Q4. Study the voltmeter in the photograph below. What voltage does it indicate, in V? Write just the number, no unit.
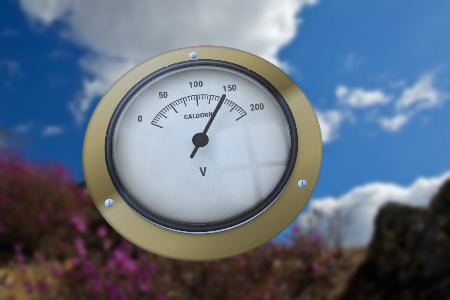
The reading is 150
